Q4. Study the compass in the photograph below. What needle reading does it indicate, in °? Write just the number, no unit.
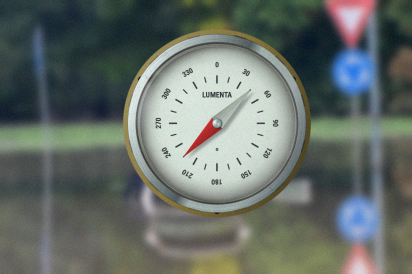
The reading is 225
